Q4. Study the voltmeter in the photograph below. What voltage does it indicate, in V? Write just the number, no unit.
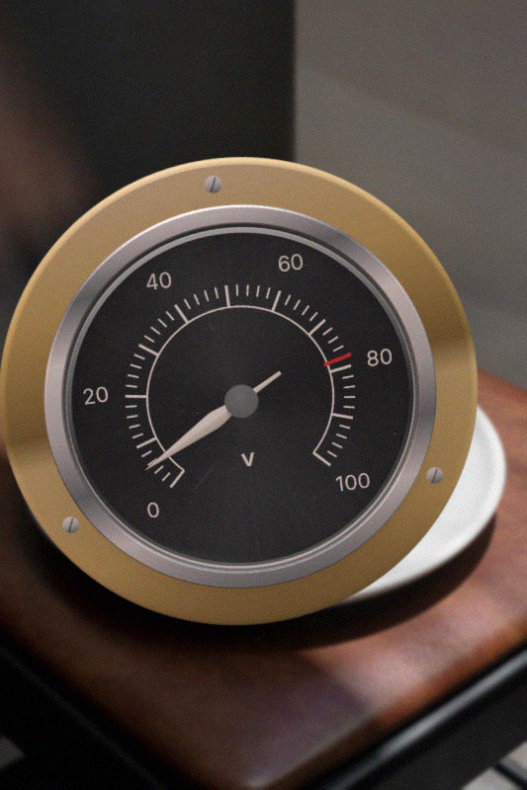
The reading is 6
